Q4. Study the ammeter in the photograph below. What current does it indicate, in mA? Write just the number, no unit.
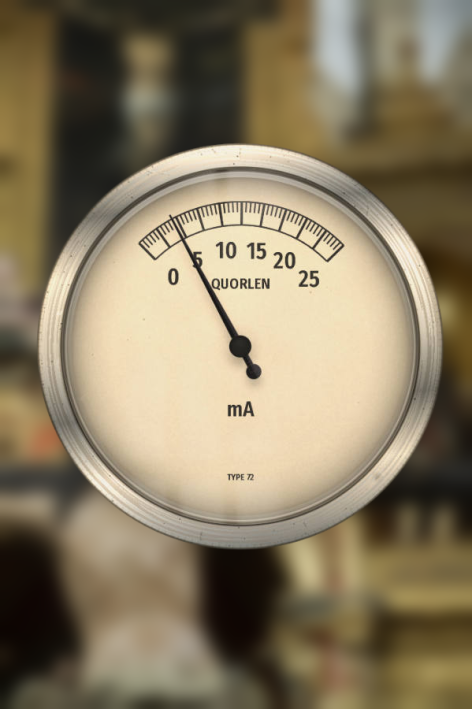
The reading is 4.5
